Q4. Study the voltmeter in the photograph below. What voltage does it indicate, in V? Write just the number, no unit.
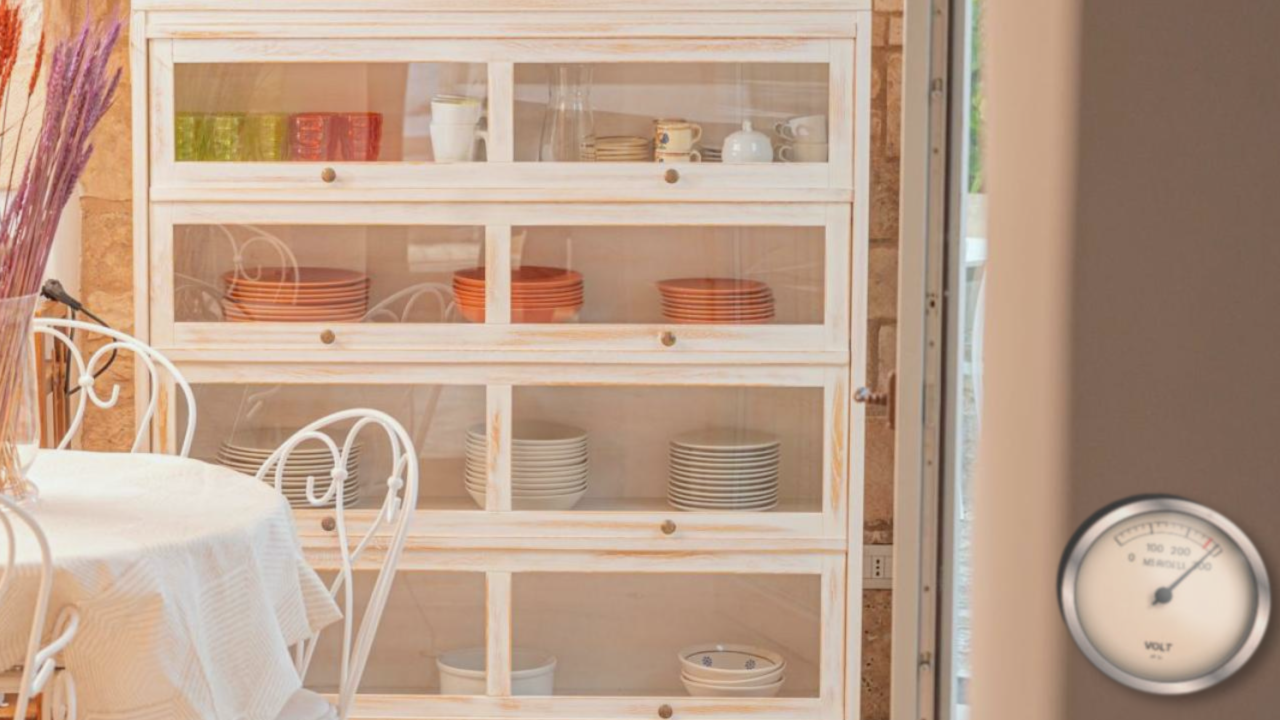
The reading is 280
